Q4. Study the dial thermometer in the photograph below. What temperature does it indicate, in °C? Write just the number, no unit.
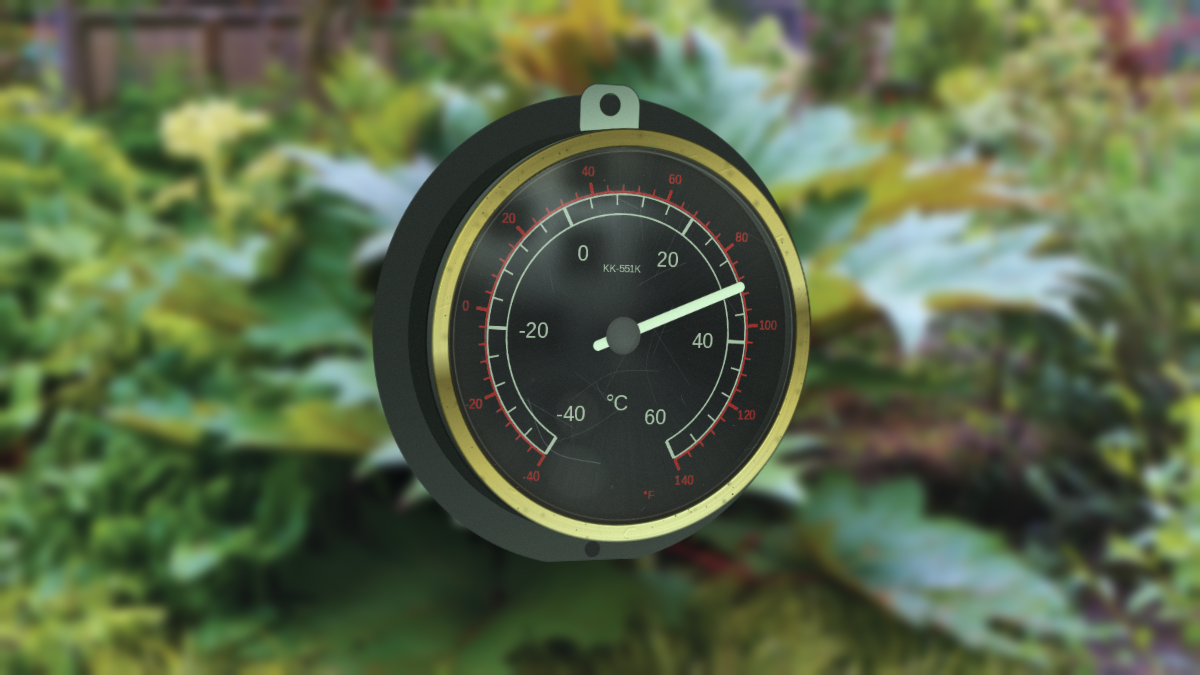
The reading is 32
